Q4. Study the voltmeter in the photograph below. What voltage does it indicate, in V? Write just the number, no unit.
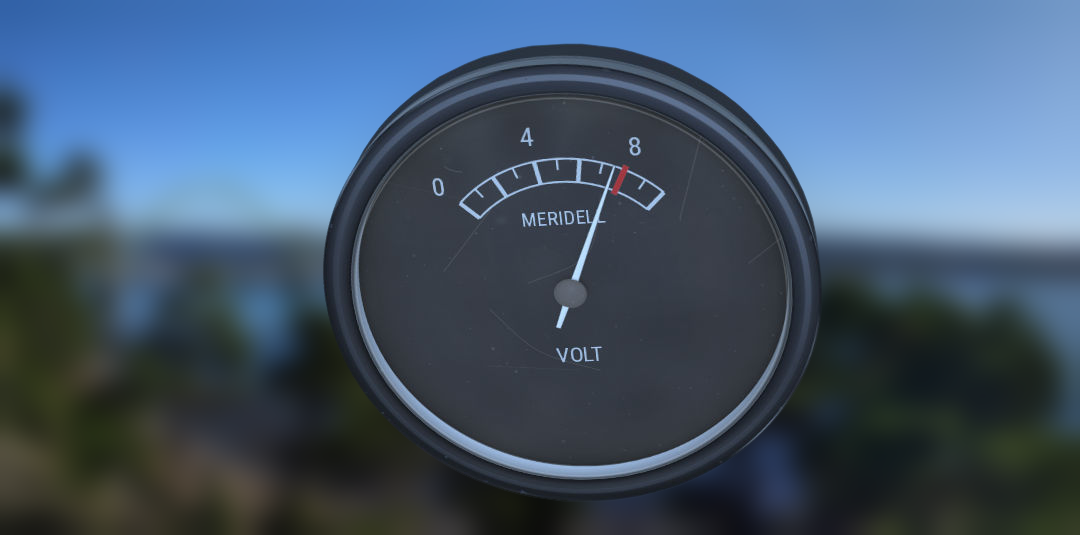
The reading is 7.5
